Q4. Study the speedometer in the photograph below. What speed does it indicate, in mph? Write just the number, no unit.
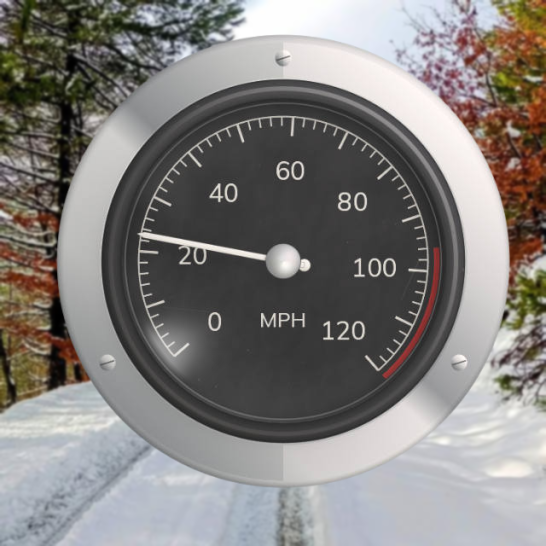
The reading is 23
